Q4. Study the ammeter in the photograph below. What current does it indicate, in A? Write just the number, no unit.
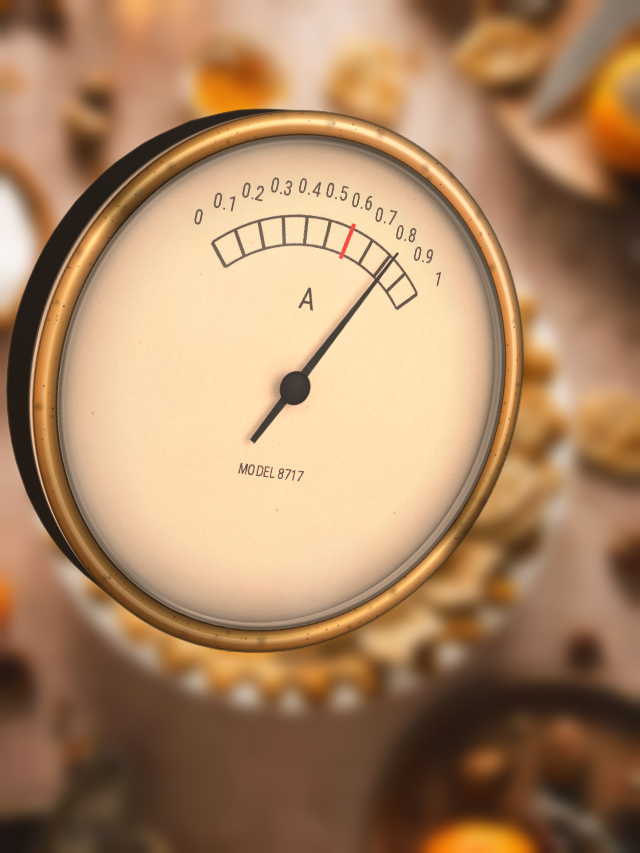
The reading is 0.8
